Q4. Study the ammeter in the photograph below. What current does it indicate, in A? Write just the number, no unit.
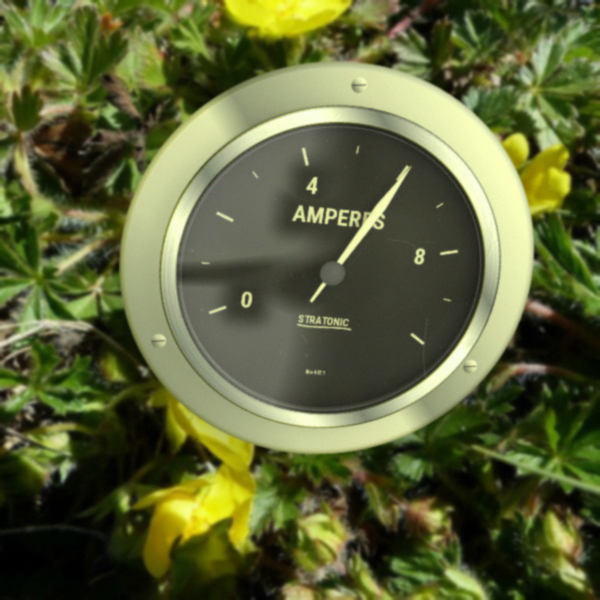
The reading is 6
